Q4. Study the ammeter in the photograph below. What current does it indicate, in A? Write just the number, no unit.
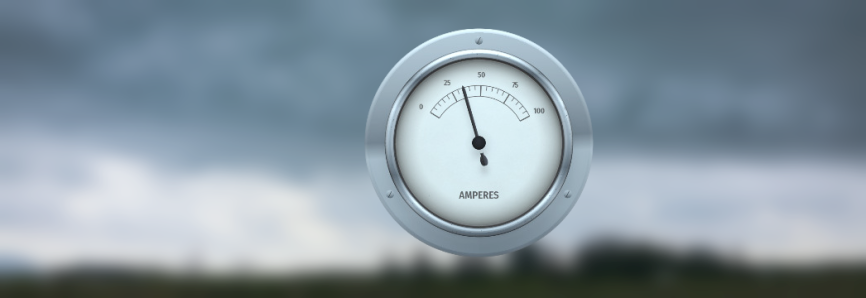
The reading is 35
